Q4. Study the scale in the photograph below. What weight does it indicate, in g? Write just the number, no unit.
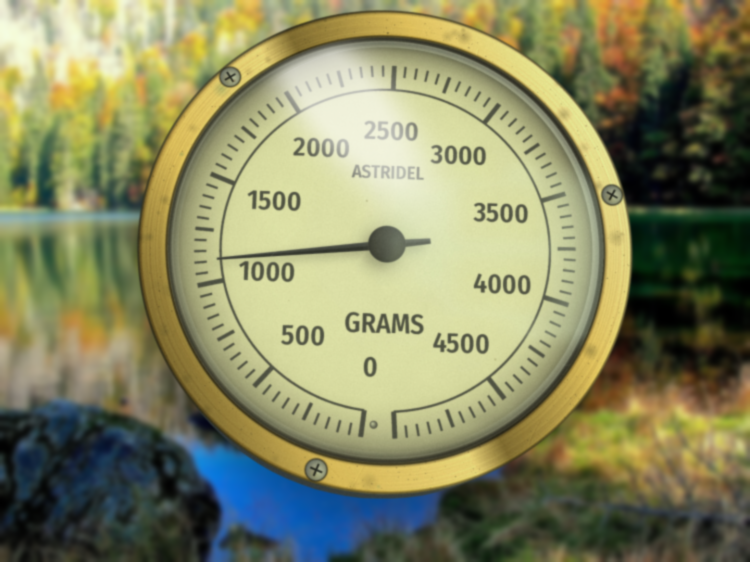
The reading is 1100
